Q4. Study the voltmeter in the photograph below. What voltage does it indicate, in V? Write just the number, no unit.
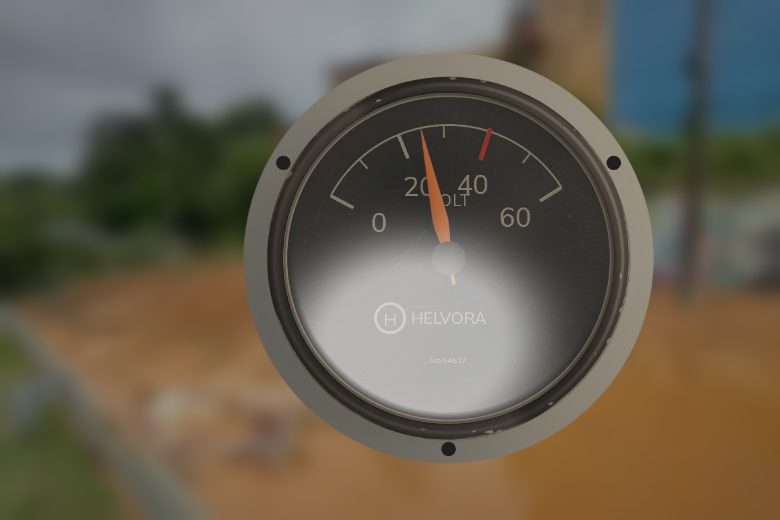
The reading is 25
